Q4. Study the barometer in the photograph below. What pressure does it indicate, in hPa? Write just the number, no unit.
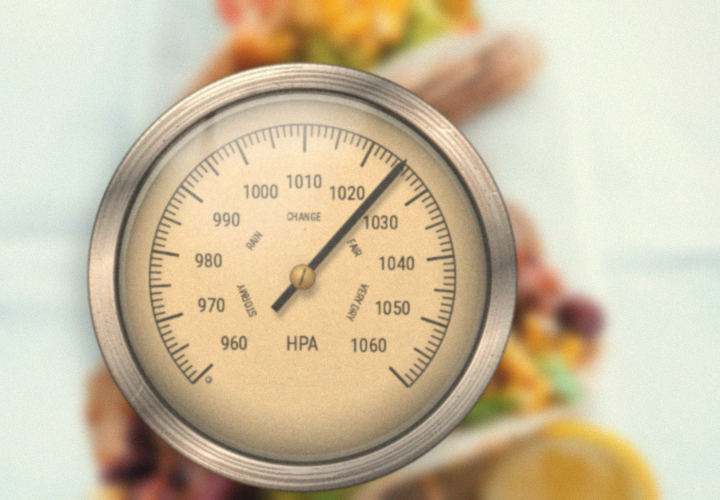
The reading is 1025
